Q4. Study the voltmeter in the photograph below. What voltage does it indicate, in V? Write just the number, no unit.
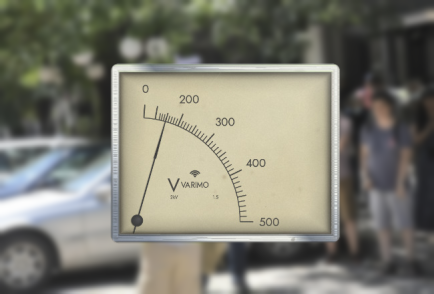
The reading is 150
